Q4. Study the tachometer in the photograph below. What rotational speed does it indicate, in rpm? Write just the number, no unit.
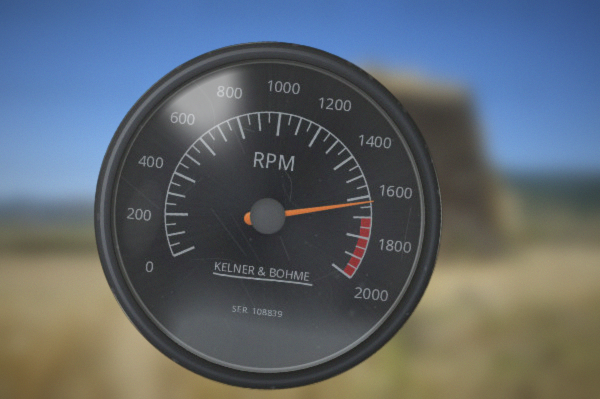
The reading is 1625
